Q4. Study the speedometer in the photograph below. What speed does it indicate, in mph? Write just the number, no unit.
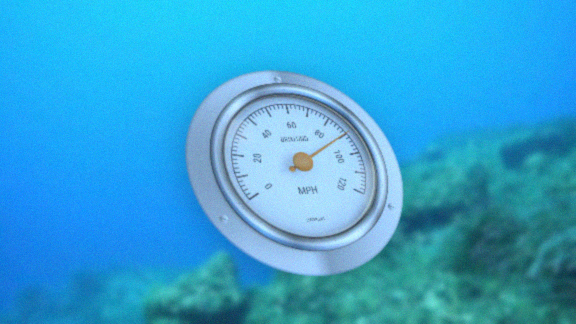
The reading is 90
